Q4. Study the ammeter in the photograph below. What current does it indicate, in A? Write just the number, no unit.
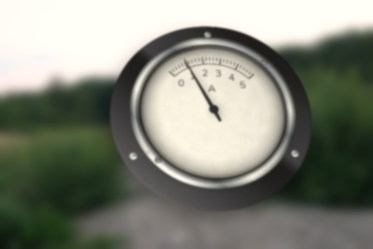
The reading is 1
